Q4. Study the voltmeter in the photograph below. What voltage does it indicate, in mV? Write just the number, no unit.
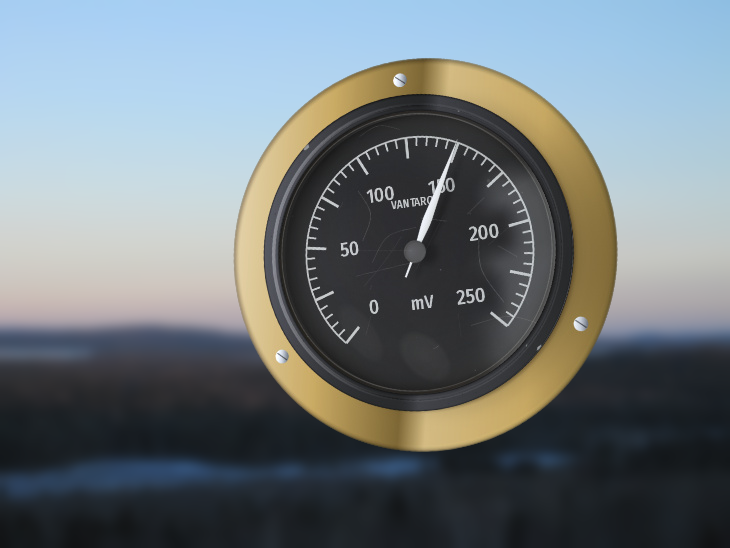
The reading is 150
